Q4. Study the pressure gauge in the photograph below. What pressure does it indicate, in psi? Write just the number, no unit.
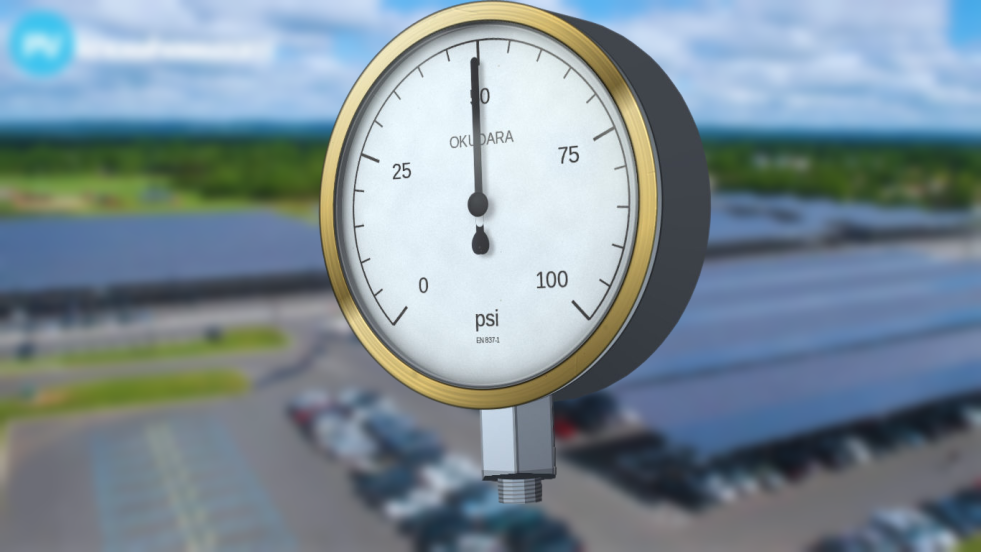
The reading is 50
